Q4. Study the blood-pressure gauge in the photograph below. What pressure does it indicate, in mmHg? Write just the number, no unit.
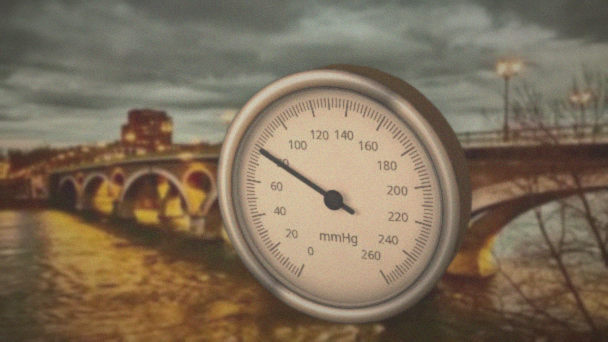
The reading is 80
